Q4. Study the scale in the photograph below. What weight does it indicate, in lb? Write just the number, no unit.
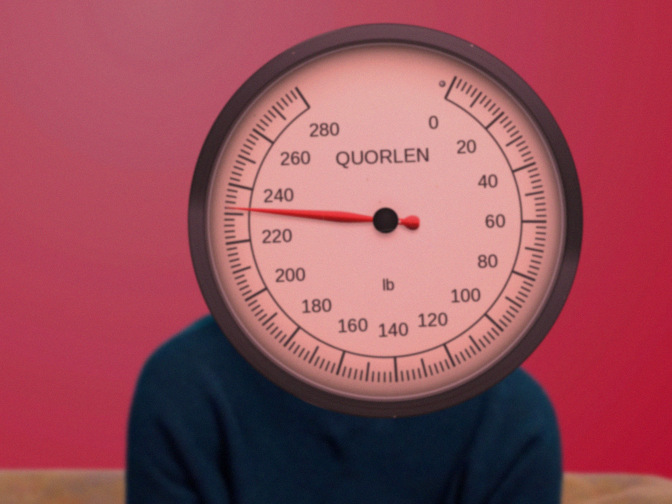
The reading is 232
